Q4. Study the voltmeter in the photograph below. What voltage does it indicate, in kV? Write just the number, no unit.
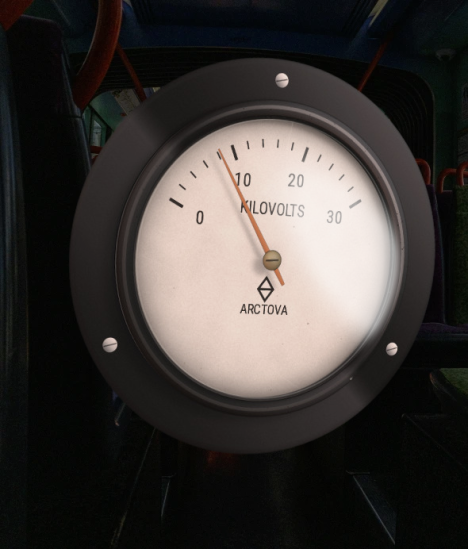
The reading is 8
